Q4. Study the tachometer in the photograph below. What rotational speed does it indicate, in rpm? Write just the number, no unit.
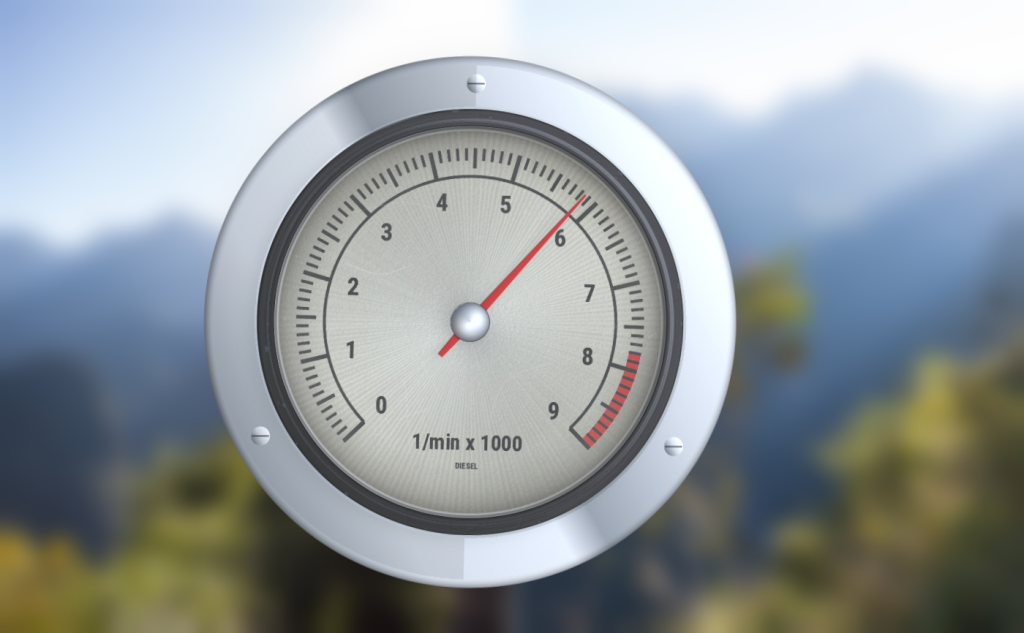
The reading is 5850
